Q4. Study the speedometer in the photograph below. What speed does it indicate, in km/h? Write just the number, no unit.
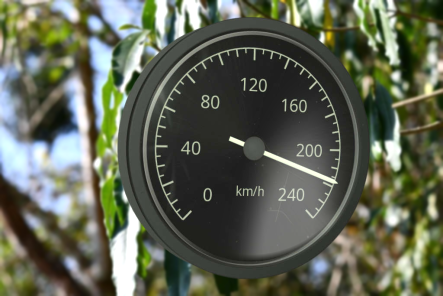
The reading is 217.5
